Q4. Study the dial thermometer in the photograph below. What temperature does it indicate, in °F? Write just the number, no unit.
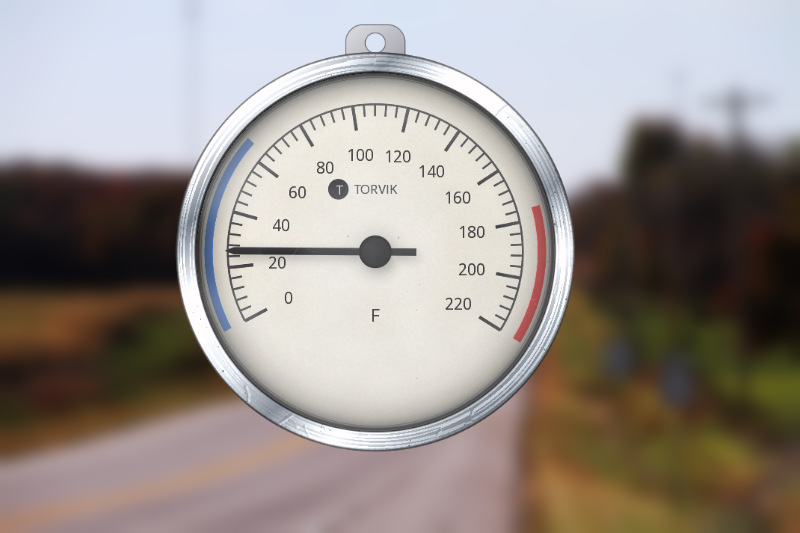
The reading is 26
